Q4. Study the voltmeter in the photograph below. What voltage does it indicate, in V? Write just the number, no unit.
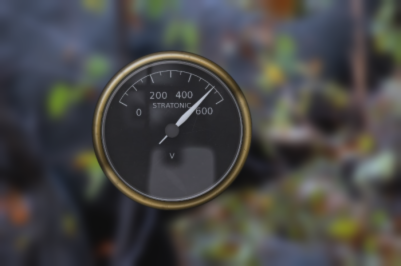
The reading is 525
